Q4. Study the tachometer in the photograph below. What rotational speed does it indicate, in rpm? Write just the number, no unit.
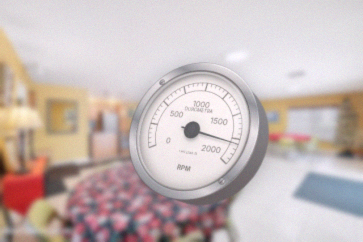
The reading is 1800
